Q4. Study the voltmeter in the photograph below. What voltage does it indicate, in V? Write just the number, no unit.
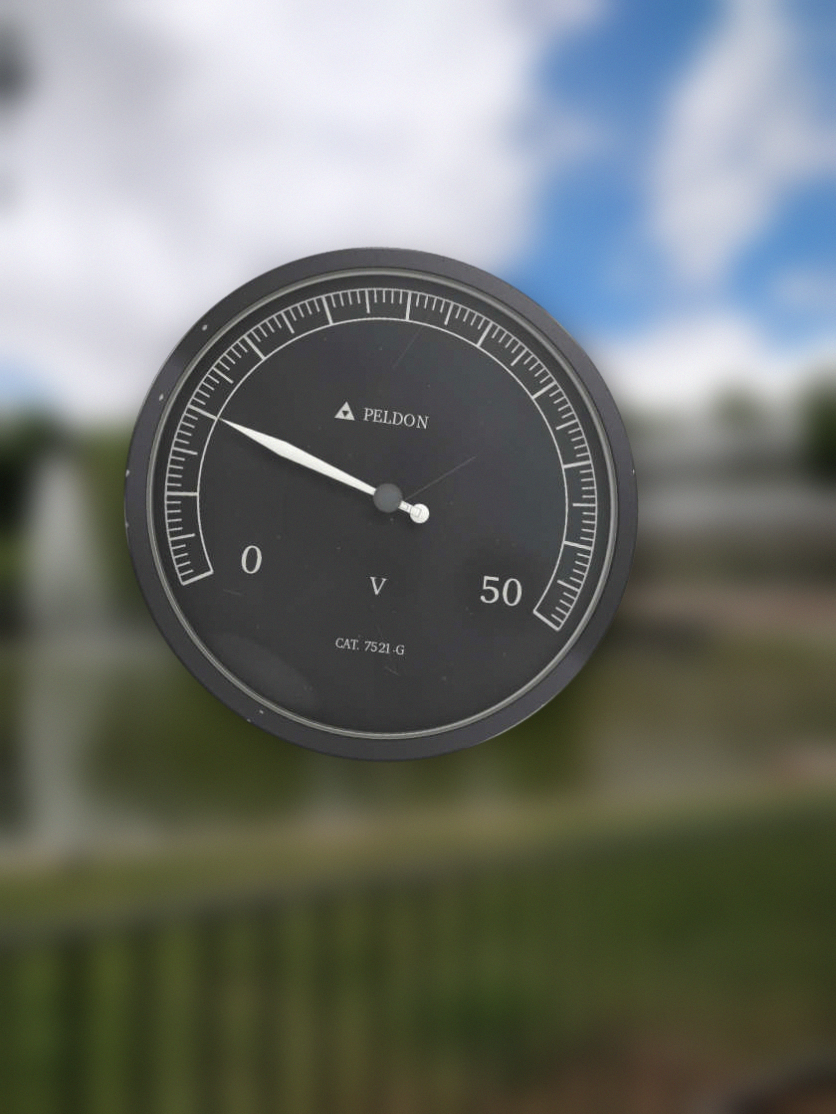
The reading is 10
